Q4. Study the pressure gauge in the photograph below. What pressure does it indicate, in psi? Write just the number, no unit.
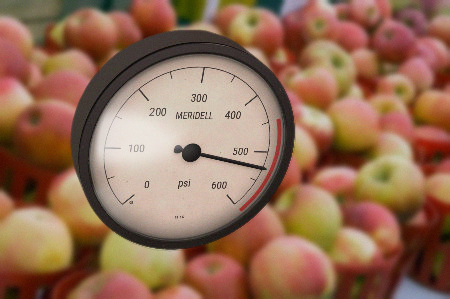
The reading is 525
